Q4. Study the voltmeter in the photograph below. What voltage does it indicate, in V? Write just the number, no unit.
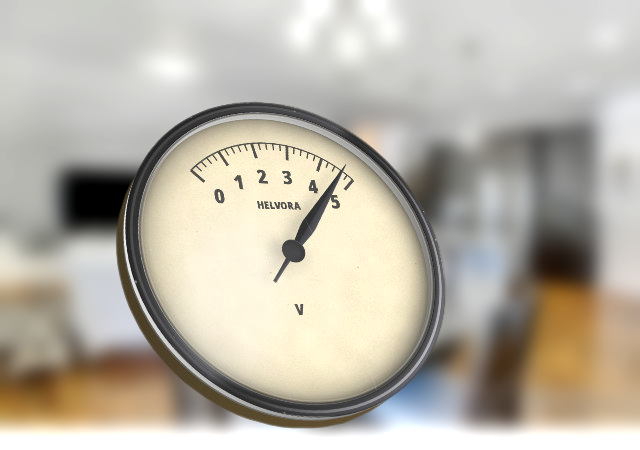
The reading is 4.6
